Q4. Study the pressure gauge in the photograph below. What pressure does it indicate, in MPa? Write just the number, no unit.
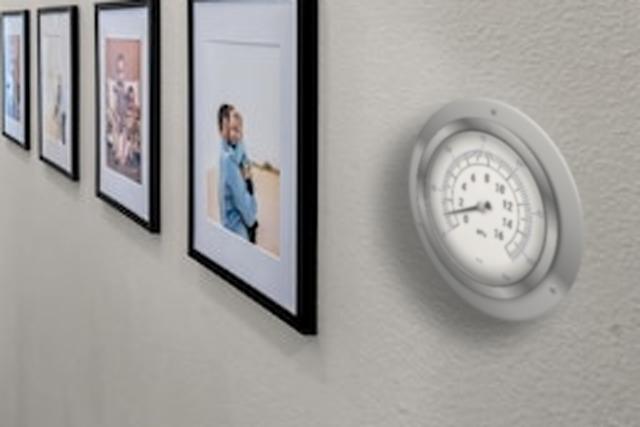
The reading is 1
